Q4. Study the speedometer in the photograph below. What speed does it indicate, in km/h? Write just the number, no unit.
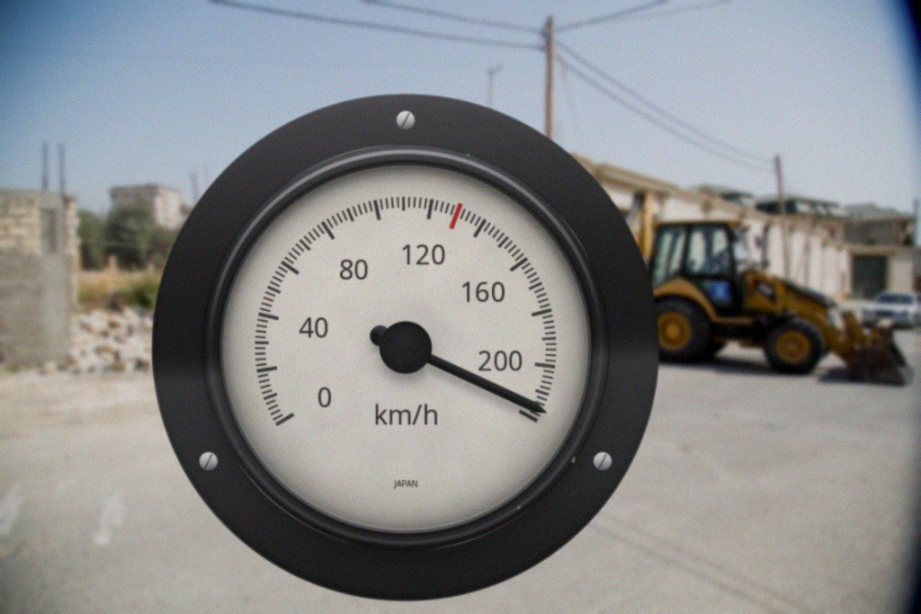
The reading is 216
